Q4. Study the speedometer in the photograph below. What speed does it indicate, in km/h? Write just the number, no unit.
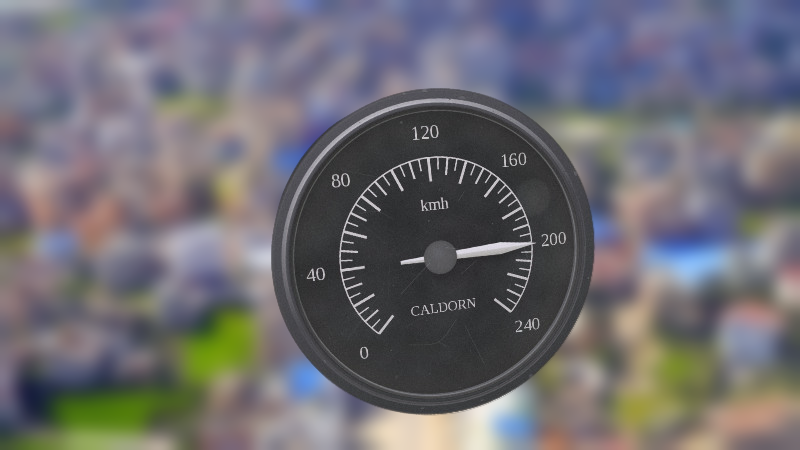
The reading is 200
